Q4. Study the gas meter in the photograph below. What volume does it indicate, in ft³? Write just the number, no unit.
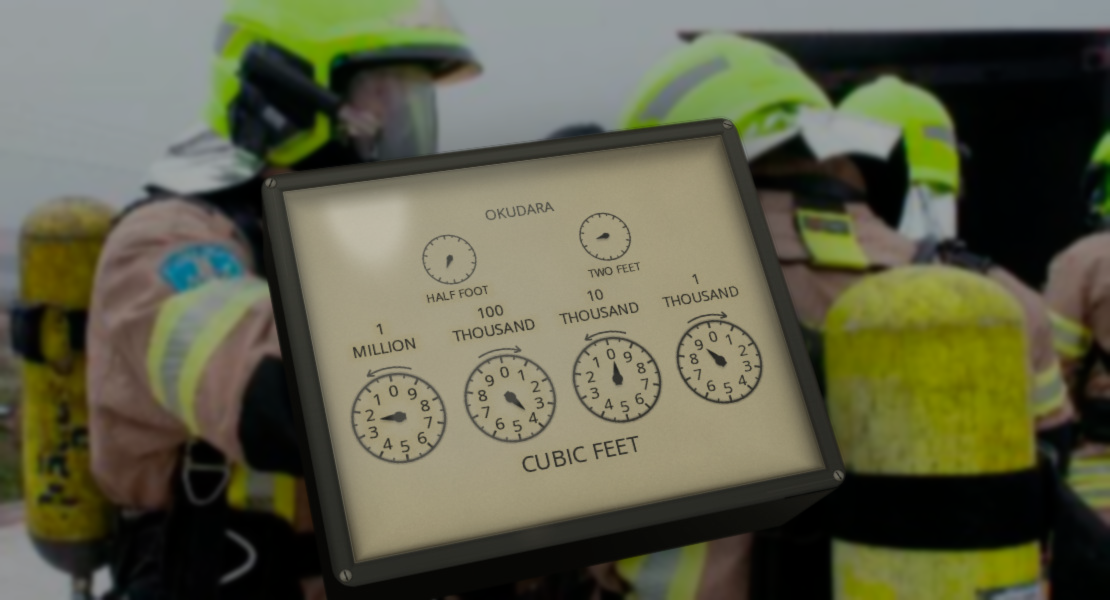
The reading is 239900
